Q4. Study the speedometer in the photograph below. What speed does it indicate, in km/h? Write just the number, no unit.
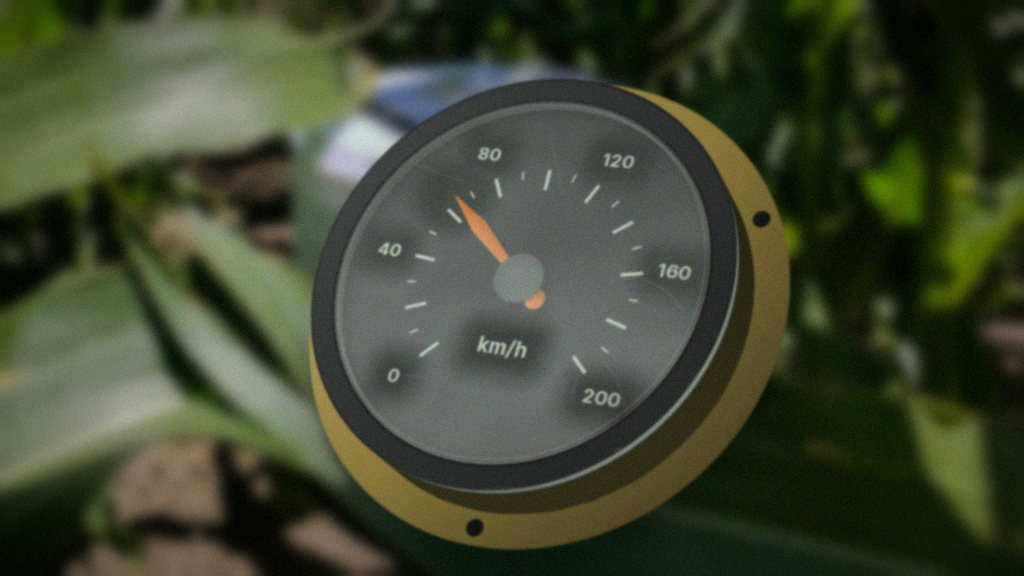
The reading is 65
